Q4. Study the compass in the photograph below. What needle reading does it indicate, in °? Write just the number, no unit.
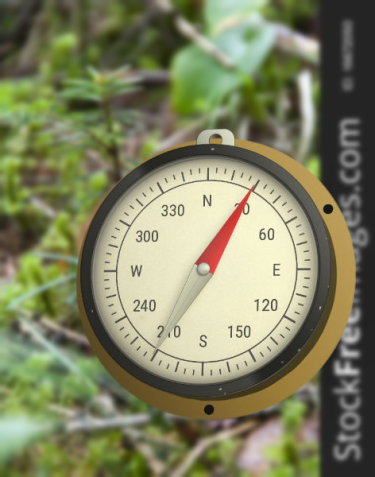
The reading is 30
